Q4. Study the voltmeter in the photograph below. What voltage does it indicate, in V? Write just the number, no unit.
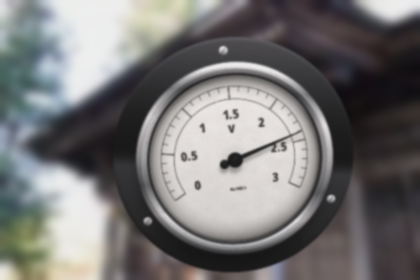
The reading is 2.4
